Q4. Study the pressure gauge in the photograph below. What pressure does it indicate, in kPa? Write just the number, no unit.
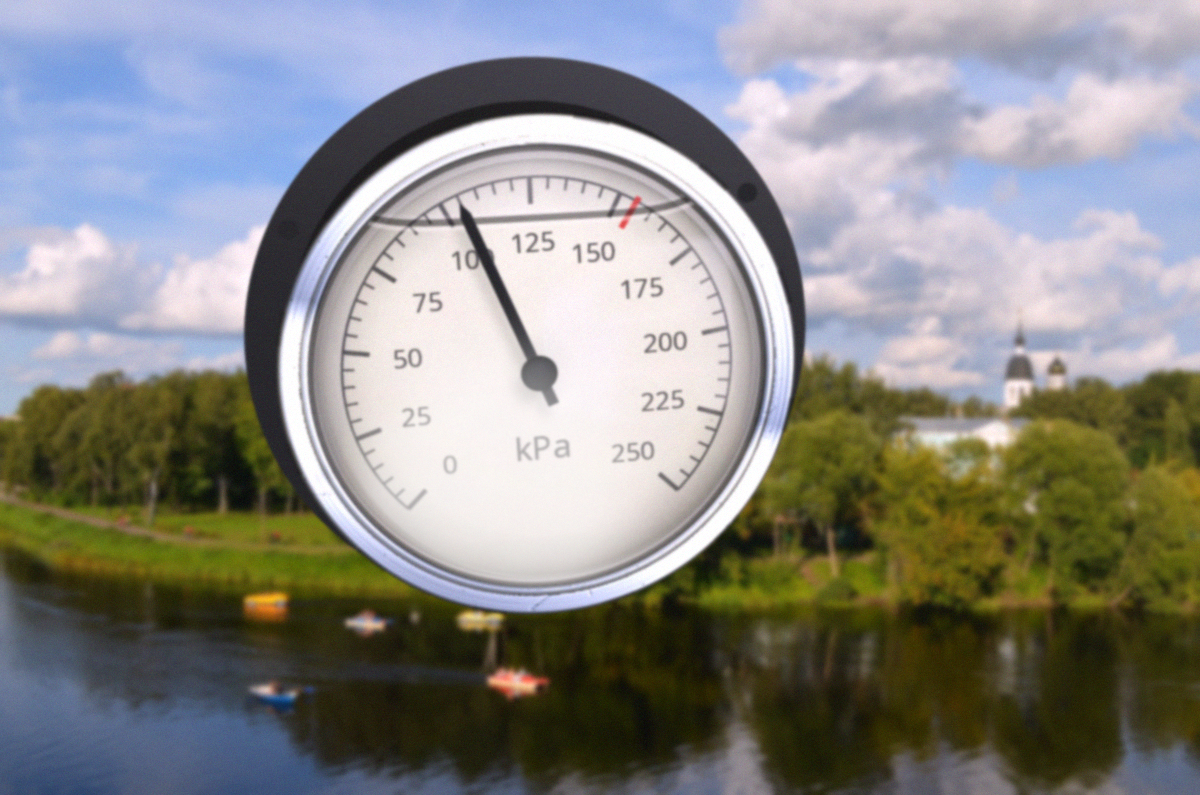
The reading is 105
